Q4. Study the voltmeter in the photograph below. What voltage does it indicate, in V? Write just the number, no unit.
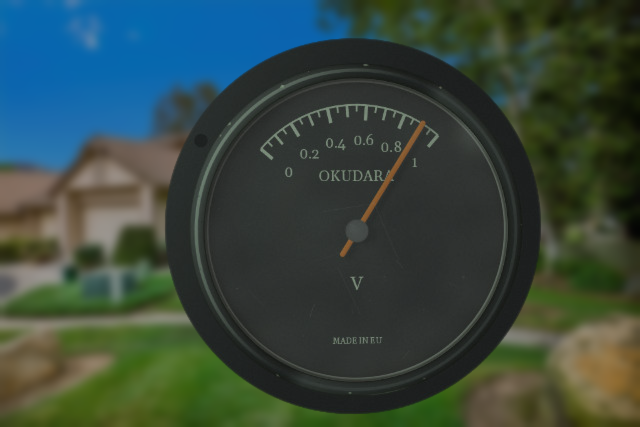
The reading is 0.9
